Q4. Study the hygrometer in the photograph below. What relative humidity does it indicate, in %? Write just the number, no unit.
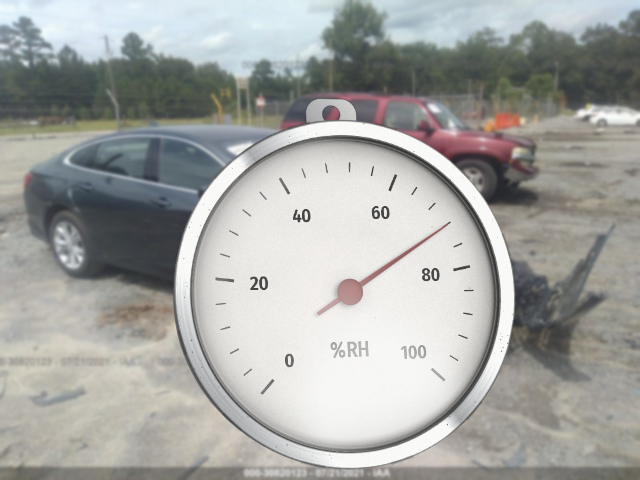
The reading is 72
